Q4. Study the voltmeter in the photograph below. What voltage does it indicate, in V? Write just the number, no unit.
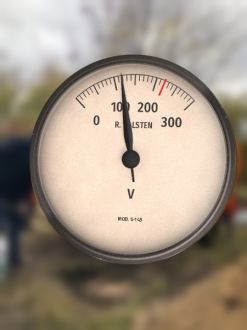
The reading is 120
